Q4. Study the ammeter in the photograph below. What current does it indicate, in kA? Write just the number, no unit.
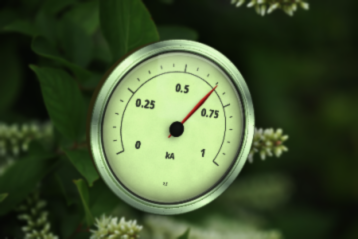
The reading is 0.65
